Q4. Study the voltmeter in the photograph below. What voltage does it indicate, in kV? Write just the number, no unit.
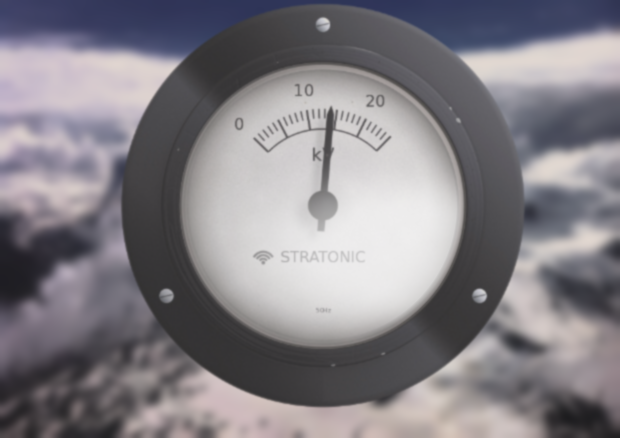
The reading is 14
